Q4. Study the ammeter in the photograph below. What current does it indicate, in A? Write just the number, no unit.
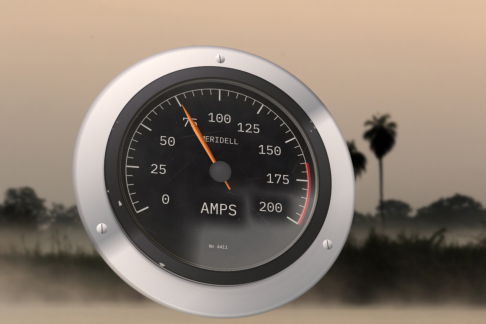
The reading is 75
